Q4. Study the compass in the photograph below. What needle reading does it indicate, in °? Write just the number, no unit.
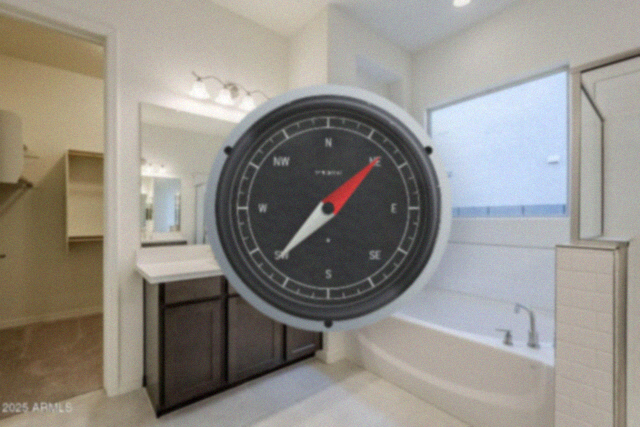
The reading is 45
